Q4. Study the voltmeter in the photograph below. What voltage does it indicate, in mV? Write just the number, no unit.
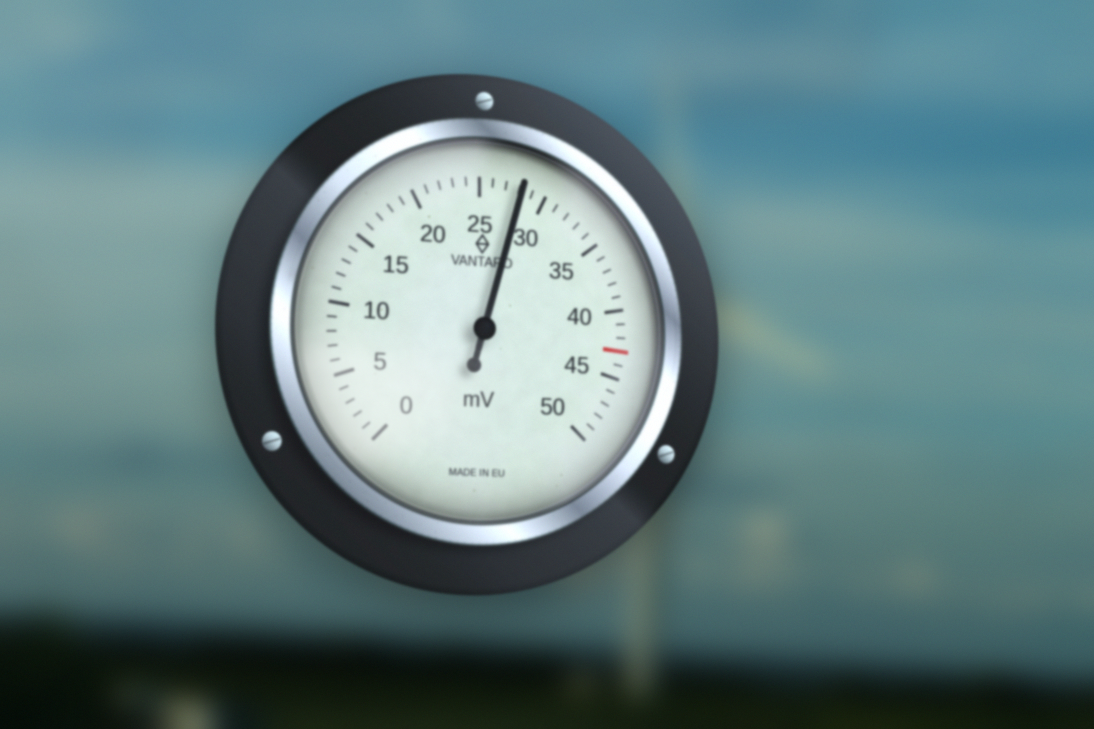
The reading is 28
